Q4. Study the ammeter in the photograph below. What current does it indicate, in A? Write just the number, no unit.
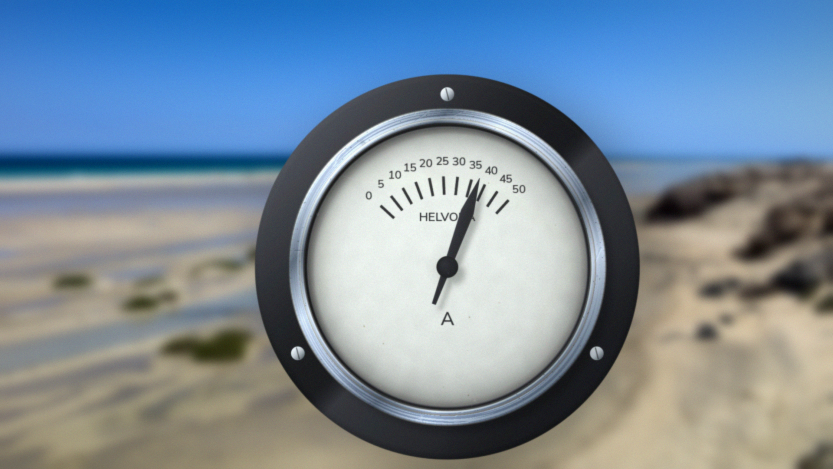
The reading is 37.5
